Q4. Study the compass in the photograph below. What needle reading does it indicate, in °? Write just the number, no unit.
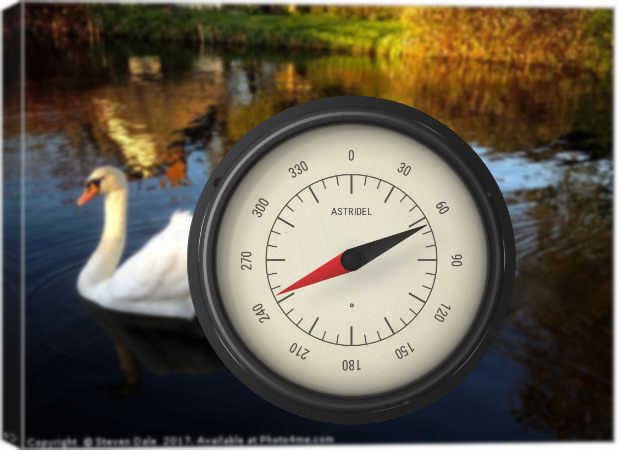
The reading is 245
